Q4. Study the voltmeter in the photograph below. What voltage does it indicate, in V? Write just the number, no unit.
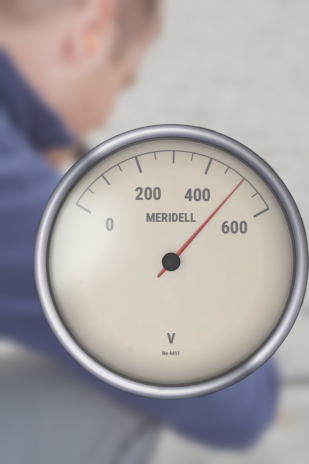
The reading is 500
